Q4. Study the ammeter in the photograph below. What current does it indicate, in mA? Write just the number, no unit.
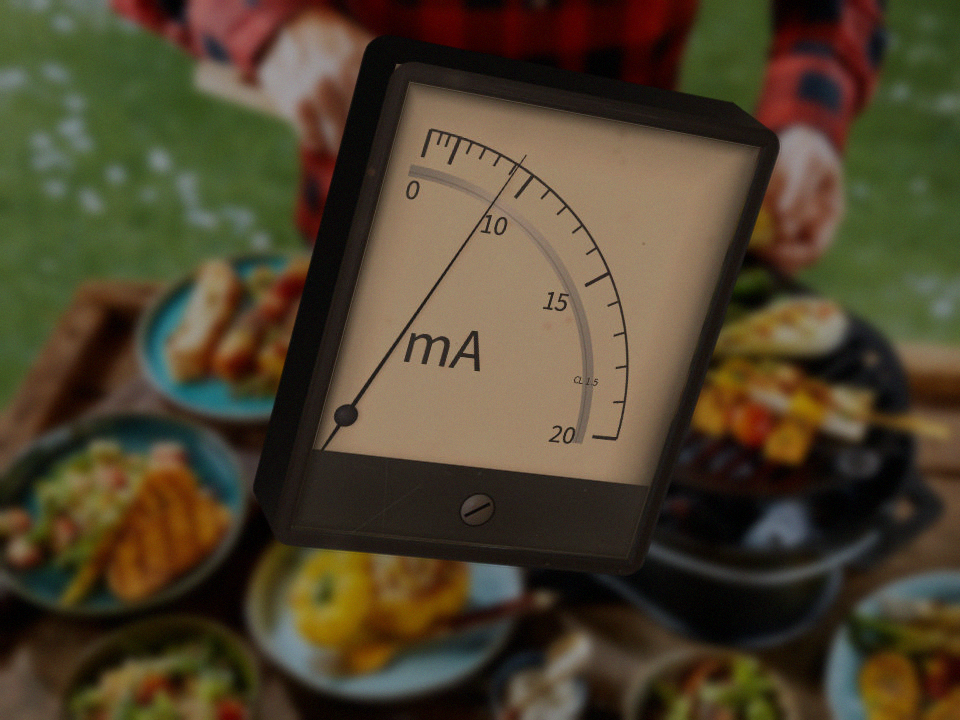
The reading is 9
